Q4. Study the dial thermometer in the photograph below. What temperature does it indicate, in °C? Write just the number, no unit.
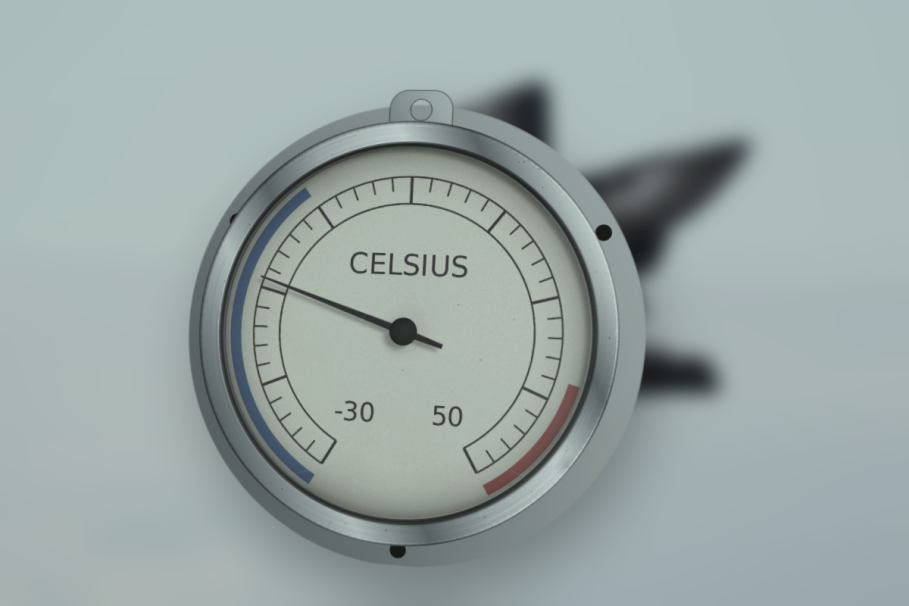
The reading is -9
